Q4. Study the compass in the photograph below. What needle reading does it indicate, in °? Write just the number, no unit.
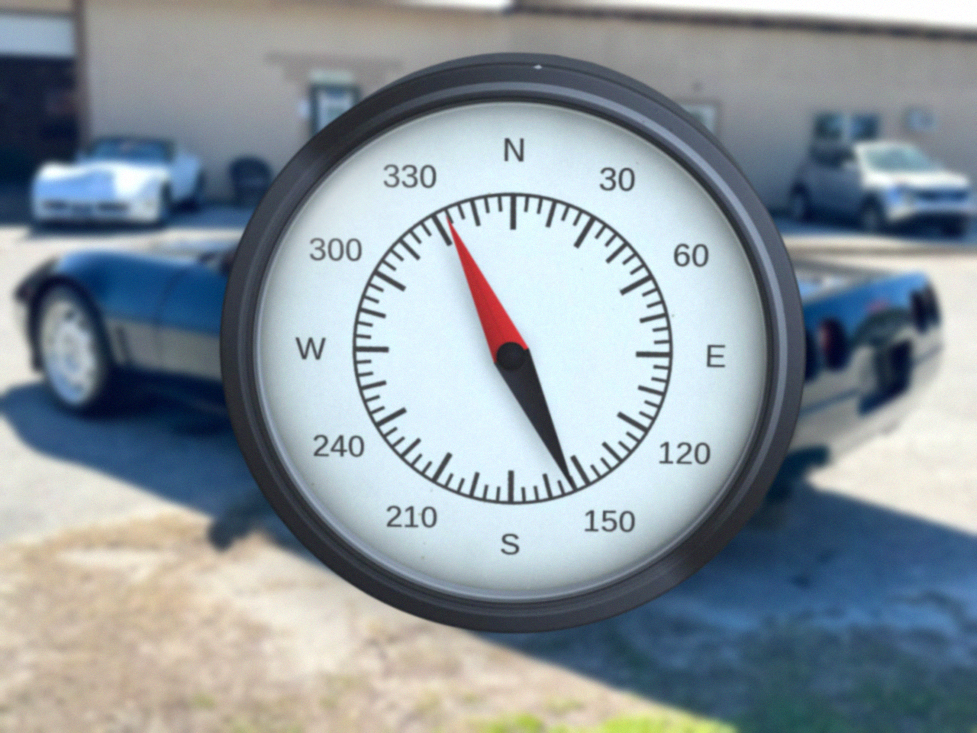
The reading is 335
